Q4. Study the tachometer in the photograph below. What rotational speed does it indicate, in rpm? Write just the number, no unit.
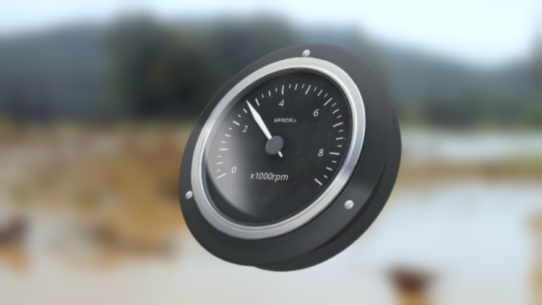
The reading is 2750
